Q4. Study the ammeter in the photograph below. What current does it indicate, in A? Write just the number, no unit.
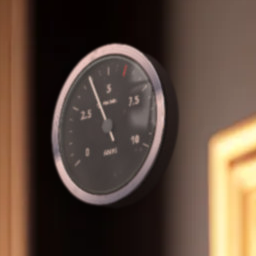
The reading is 4
